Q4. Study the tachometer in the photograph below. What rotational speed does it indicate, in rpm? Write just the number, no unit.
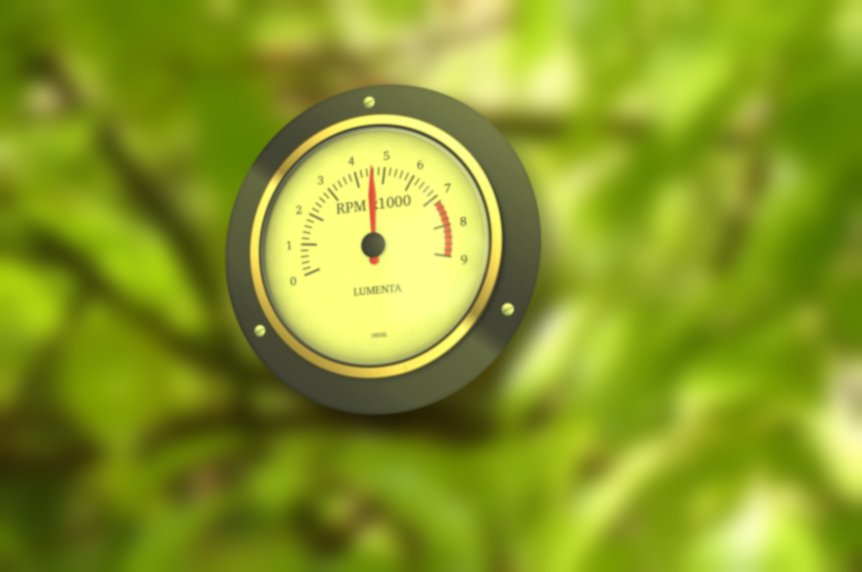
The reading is 4600
